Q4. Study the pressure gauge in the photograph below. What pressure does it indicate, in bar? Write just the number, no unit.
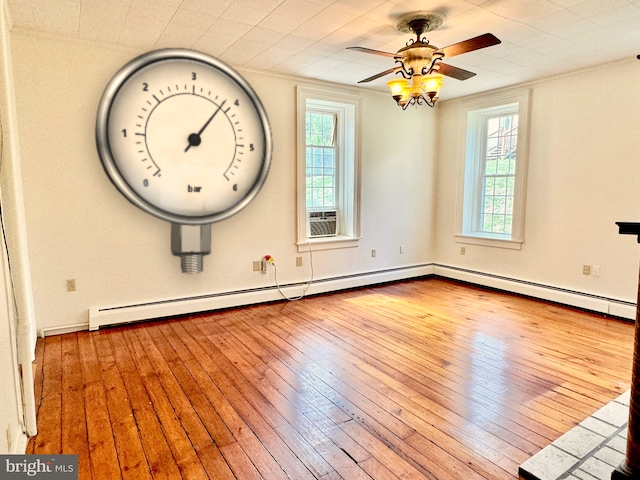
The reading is 3.8
